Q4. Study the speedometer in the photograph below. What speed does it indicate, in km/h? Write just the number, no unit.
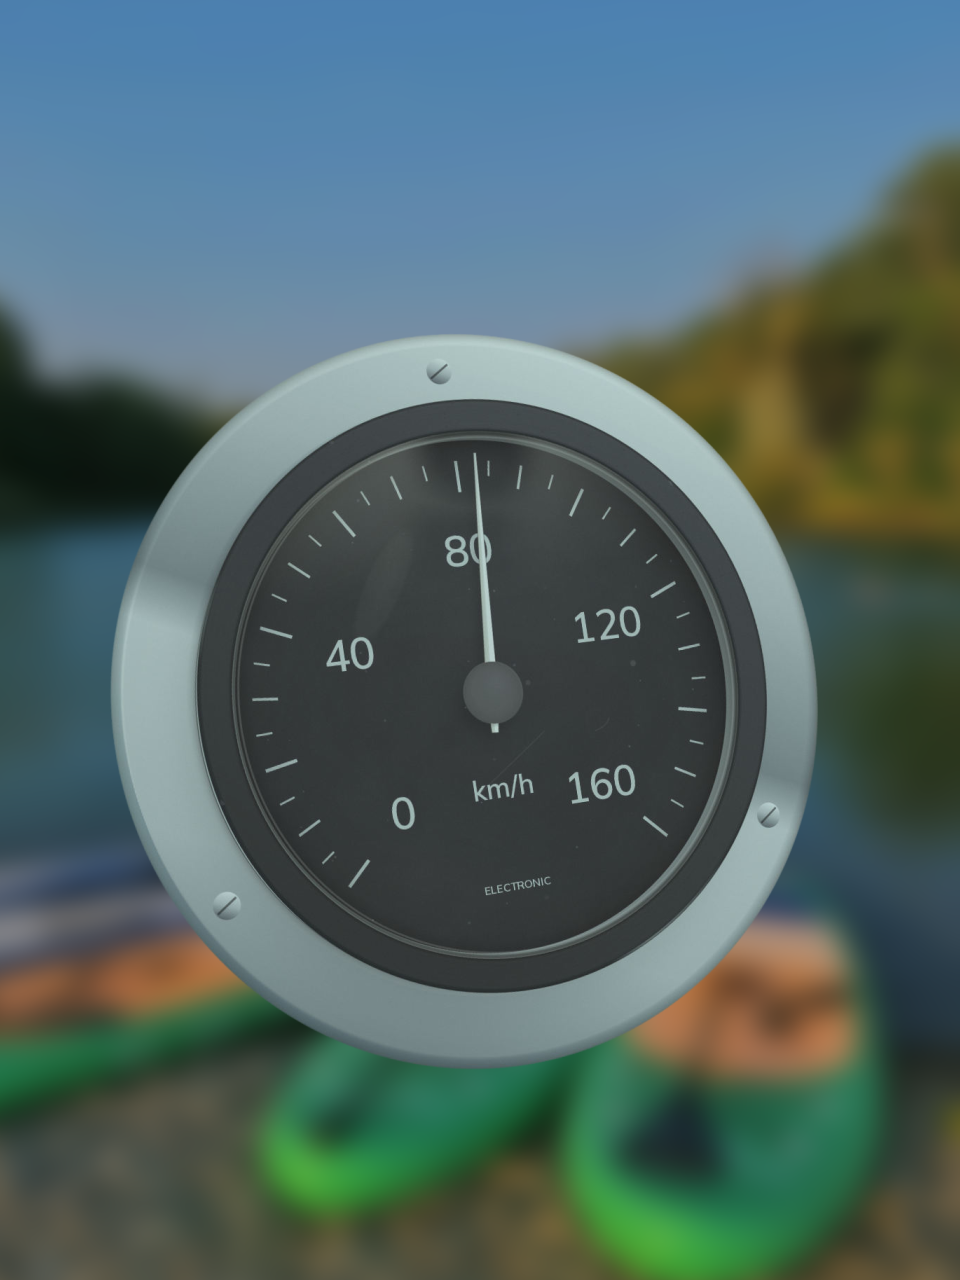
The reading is 82.5
